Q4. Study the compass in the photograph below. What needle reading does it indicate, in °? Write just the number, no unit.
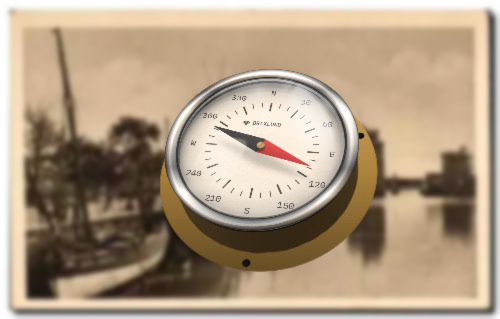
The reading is 110
